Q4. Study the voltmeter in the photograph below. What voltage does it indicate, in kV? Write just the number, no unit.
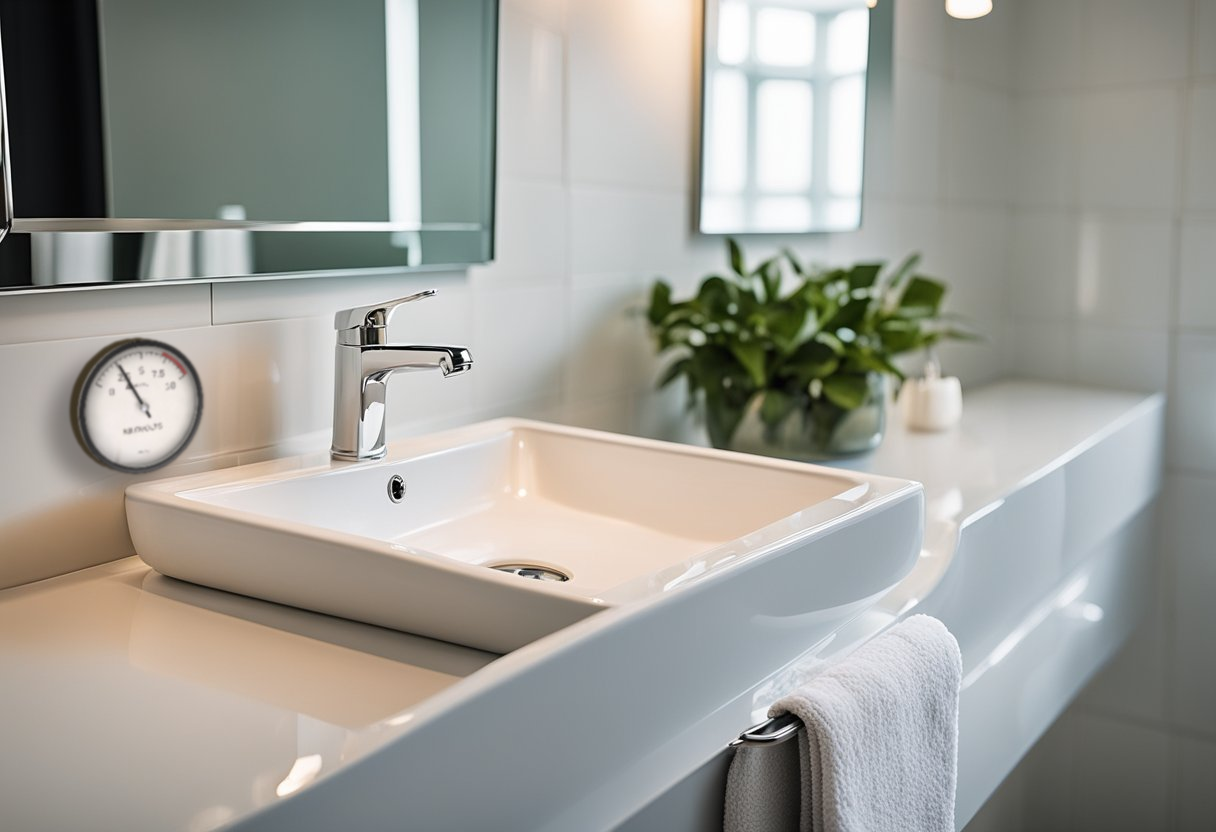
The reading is 2.5
